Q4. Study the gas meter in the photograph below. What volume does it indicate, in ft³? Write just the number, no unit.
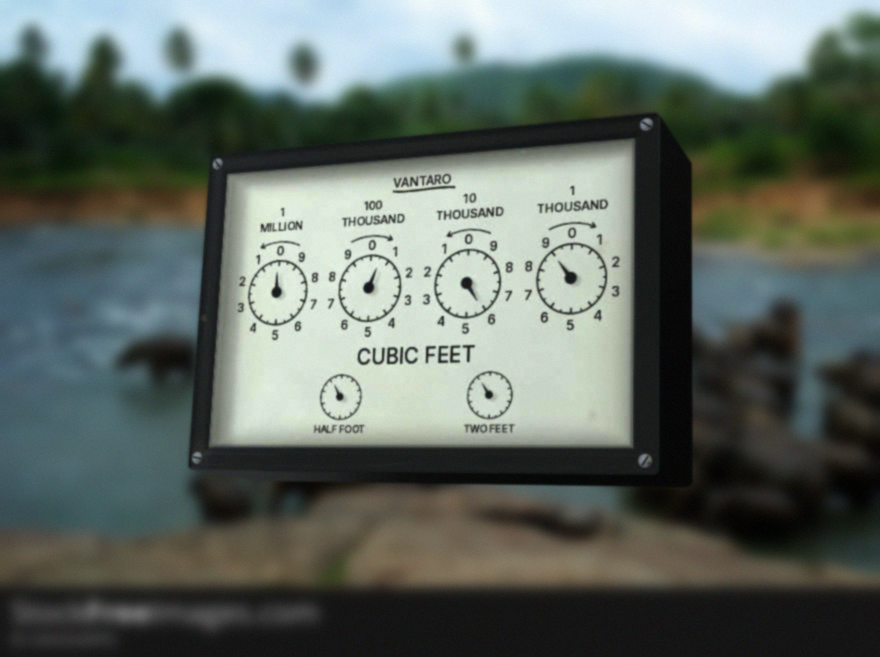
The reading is 5900
